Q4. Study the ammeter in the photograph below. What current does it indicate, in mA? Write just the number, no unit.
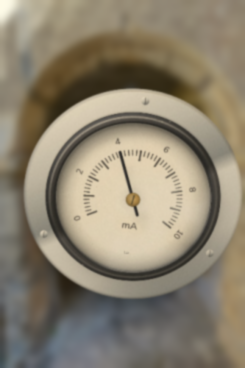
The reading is 4
